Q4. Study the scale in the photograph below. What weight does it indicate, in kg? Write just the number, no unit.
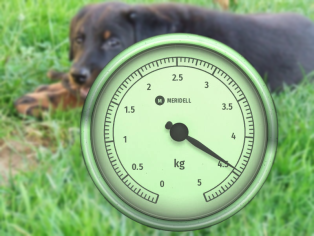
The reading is 4.45
